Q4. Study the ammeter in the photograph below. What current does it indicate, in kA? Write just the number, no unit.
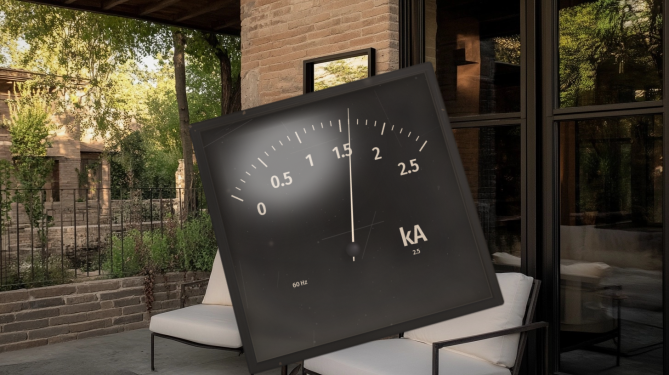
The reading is 1.6
